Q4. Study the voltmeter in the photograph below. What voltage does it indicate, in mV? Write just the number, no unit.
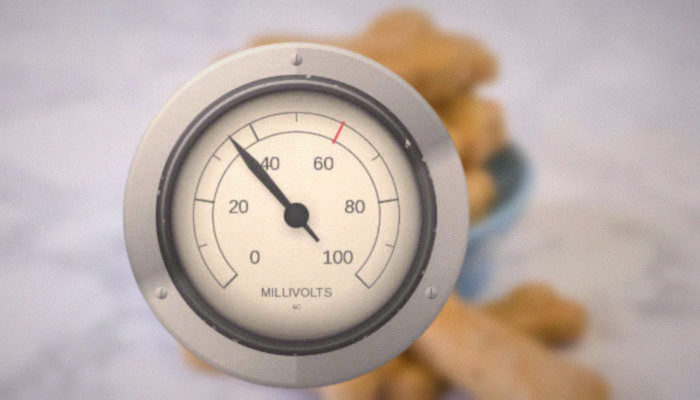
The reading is 35
